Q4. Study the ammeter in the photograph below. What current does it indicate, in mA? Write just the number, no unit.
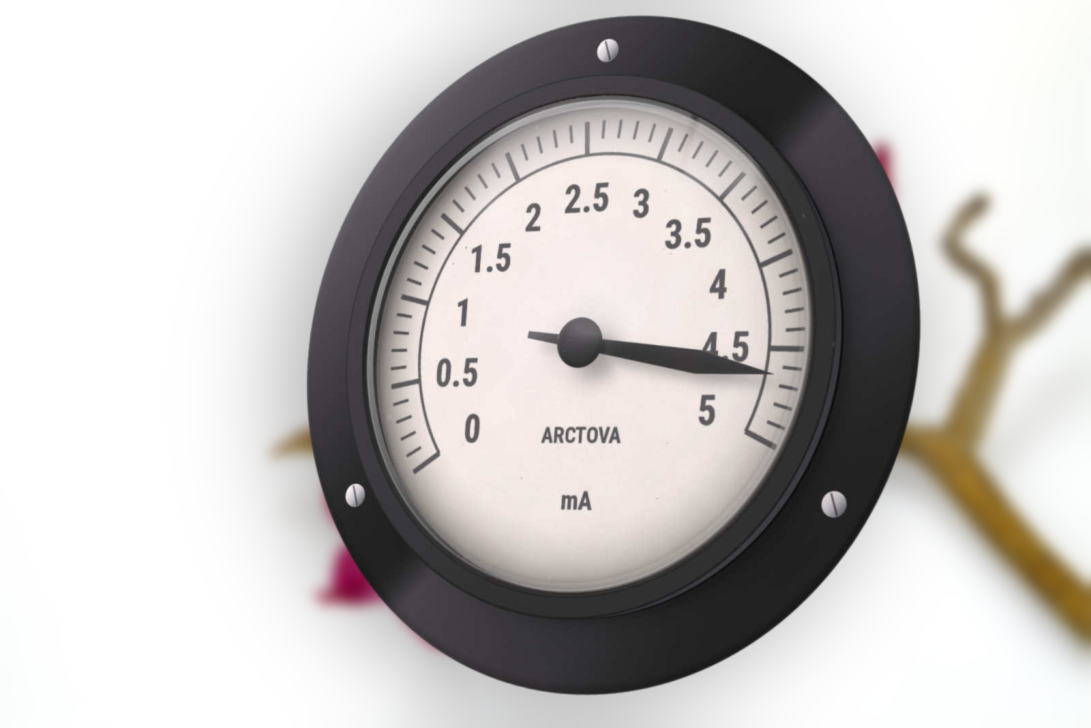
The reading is 4.65
